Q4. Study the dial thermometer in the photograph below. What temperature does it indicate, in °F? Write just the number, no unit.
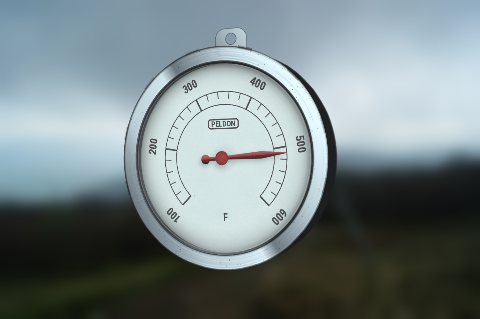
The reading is 510
